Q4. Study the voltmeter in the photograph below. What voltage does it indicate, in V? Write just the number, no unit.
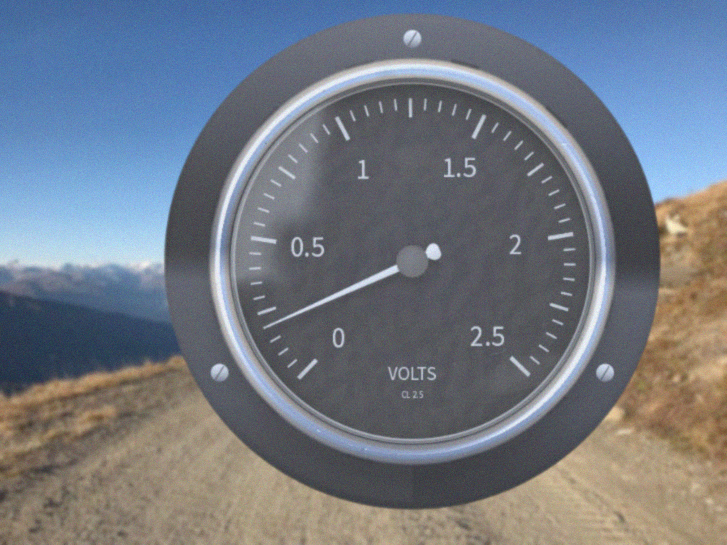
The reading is 0.2
